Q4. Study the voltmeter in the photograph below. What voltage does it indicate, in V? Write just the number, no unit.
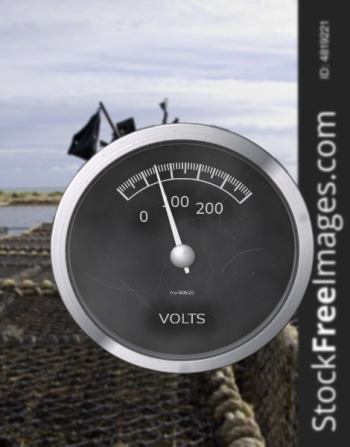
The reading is 75
